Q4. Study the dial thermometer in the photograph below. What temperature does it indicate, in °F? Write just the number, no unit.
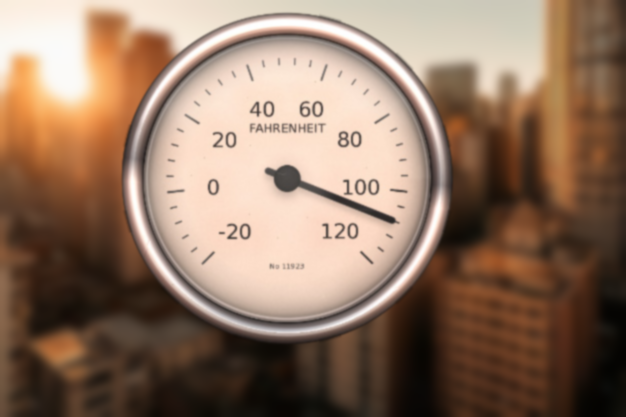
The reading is 108
